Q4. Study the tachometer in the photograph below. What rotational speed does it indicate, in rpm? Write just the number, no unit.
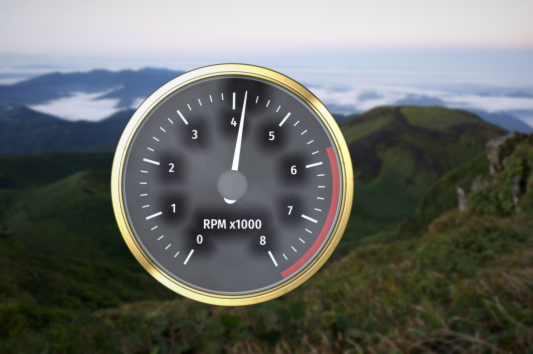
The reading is 4200
